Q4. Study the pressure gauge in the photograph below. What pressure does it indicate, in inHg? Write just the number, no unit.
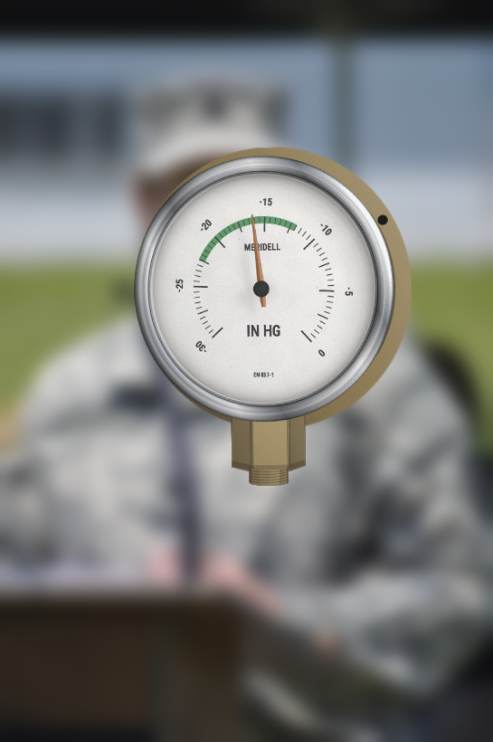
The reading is -16
